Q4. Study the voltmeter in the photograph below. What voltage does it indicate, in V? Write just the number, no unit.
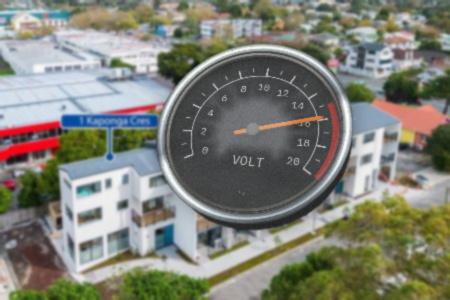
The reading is 16
